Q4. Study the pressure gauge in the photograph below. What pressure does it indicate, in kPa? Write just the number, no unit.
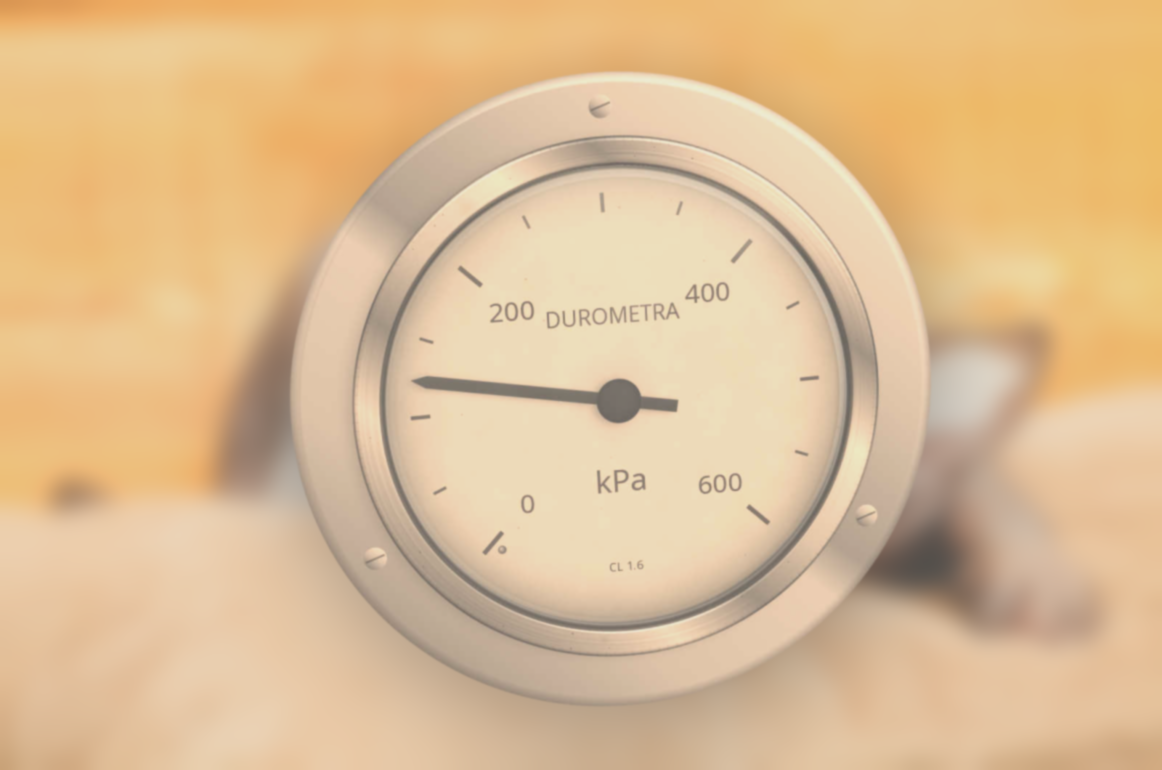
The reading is 125
